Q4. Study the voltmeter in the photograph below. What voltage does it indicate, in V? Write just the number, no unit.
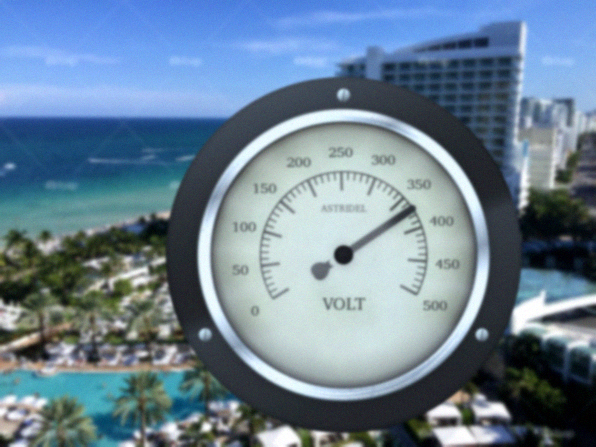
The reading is 370
